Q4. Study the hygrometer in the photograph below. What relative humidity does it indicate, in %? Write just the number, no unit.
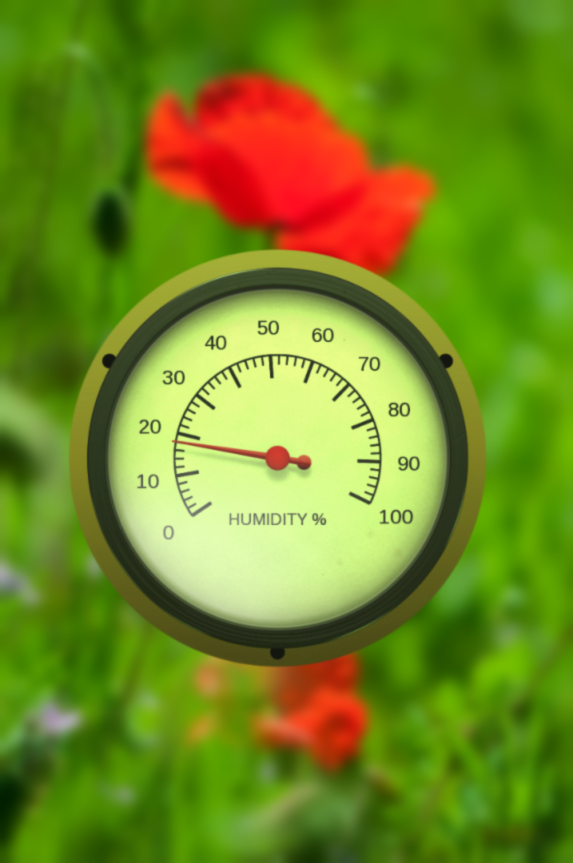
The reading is 18
